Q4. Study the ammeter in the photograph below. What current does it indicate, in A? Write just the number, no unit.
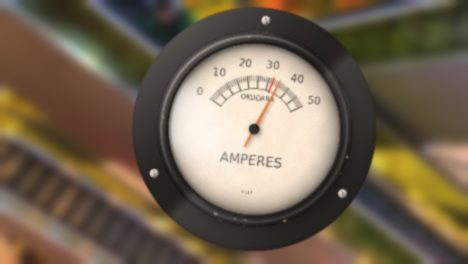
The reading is 35
